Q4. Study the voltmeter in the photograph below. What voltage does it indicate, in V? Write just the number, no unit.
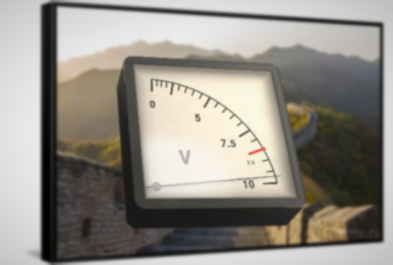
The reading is 9.75
